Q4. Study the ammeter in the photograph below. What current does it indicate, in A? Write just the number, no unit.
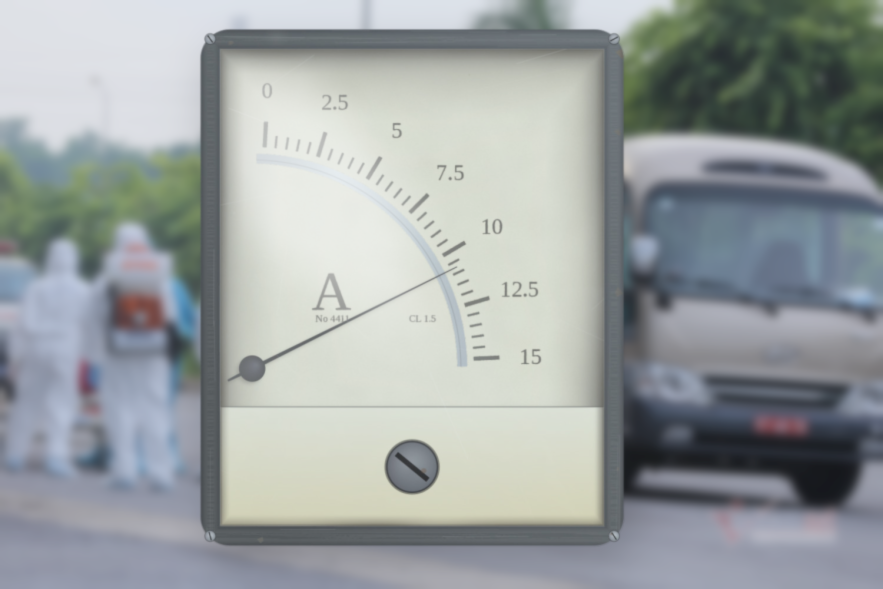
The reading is 10.75
